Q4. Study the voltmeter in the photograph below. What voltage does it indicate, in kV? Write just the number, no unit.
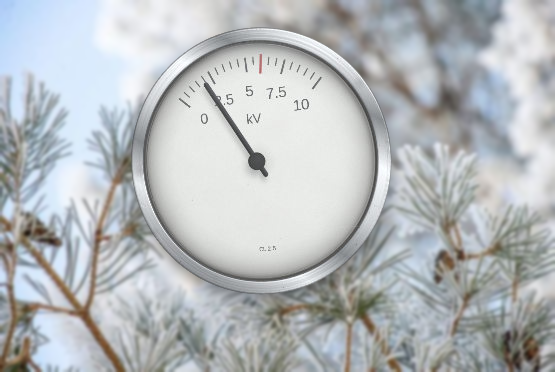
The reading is 2
